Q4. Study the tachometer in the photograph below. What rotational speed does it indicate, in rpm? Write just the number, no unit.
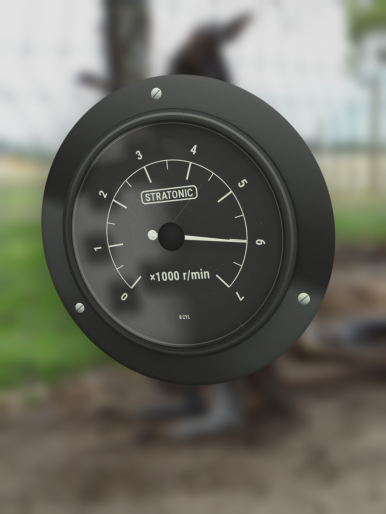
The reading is 6000
